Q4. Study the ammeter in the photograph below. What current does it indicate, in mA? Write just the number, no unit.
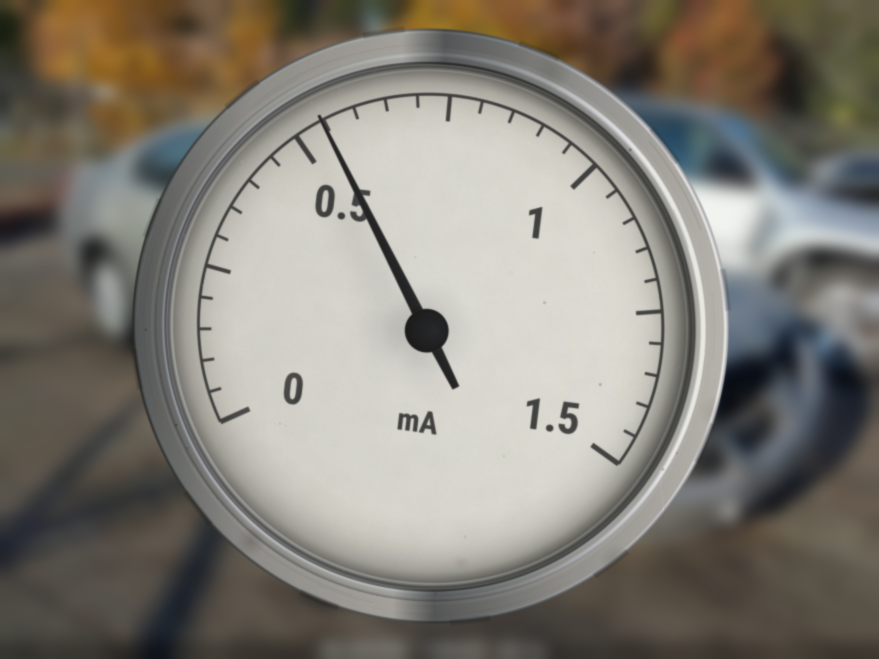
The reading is 0.55
